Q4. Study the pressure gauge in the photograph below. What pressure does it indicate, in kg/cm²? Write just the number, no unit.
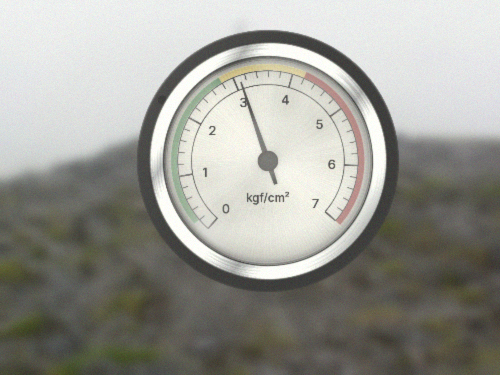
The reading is 3.1
